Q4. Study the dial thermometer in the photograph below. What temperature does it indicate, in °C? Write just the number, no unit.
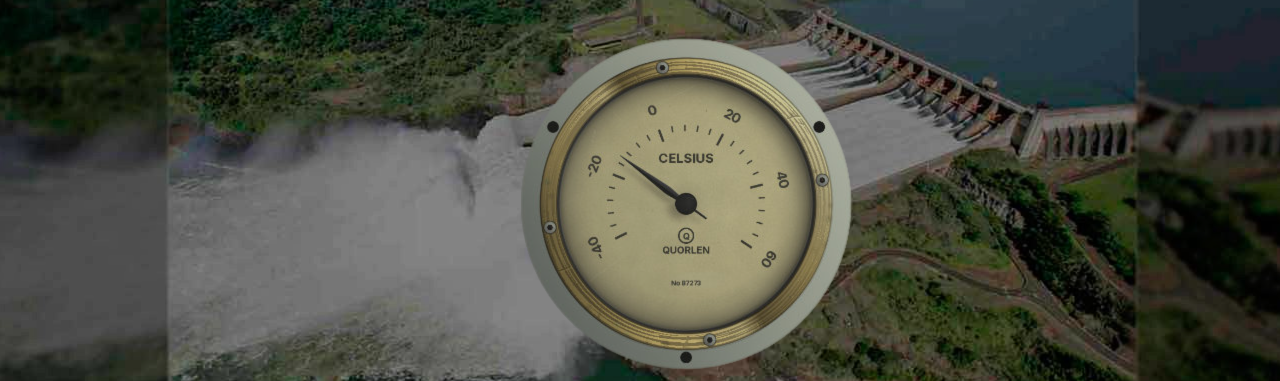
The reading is -14
